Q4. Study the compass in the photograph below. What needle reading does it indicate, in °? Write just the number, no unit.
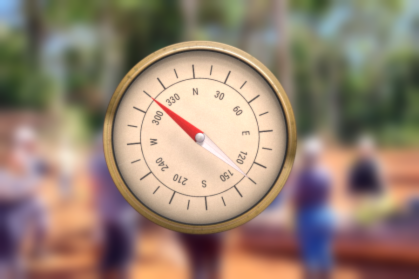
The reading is 315
